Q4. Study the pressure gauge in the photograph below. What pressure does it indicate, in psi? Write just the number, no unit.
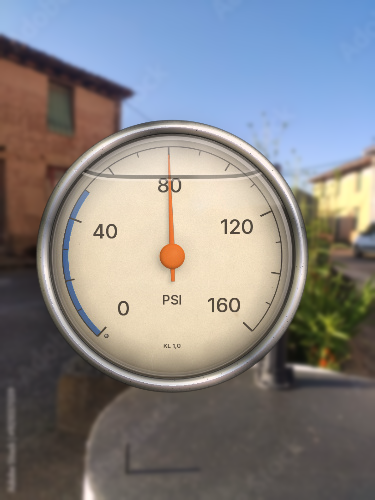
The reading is 80
